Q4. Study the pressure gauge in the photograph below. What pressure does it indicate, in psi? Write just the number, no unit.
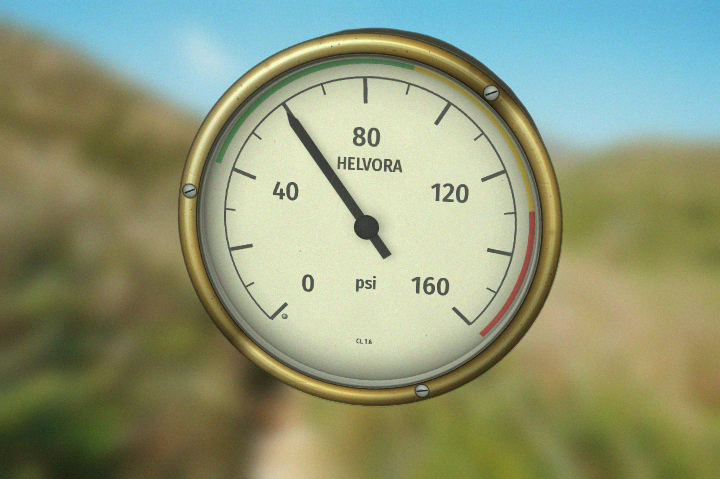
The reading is 60
